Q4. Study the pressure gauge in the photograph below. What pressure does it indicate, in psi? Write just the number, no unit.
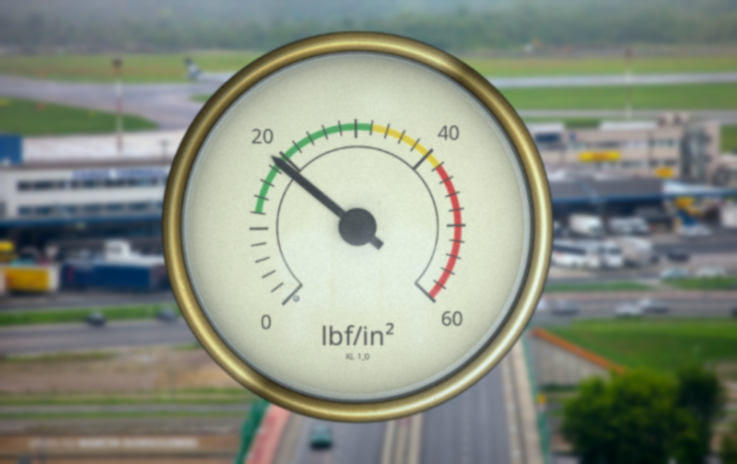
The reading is 19
